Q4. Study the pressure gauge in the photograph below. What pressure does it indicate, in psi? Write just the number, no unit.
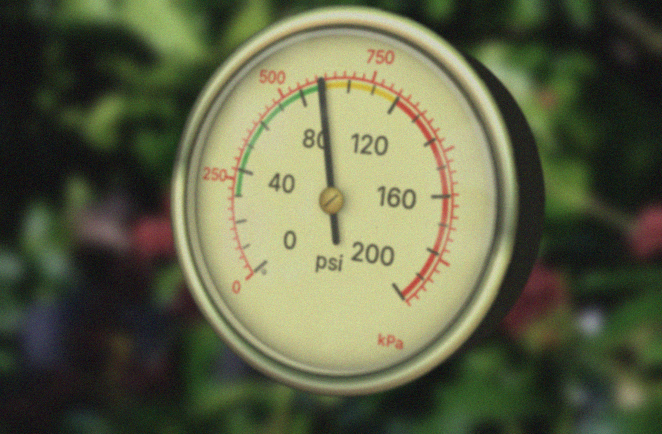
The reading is 90
